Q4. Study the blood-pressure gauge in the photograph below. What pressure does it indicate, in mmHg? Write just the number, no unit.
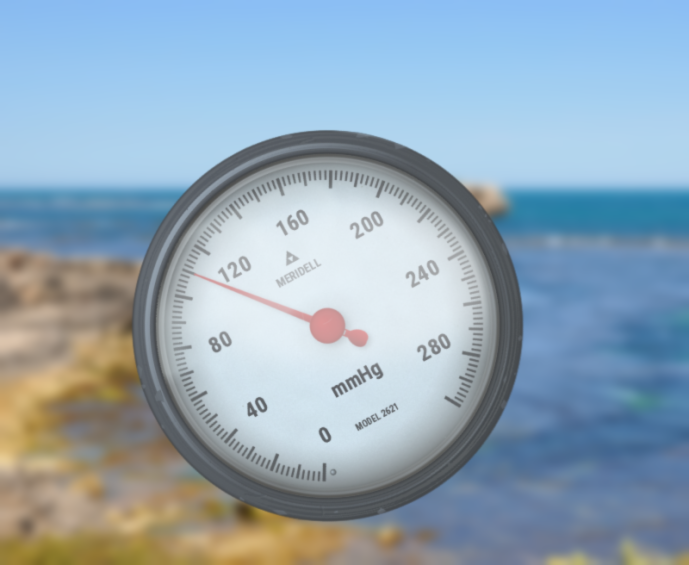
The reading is 110
